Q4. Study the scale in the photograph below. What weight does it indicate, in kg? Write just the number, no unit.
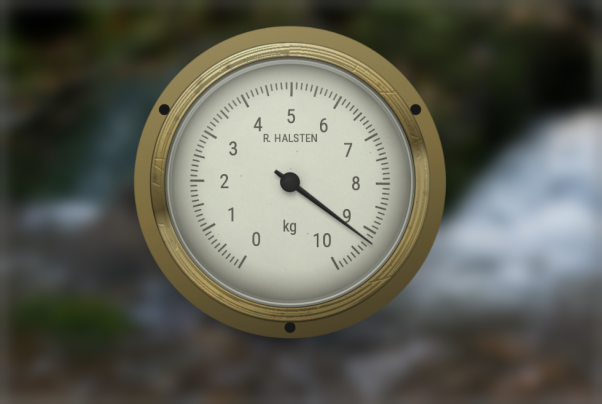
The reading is 9.2
